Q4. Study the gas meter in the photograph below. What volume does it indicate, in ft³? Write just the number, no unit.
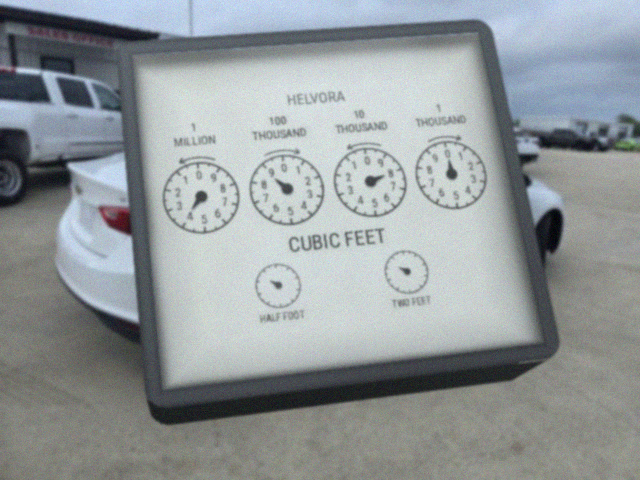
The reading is 388000
